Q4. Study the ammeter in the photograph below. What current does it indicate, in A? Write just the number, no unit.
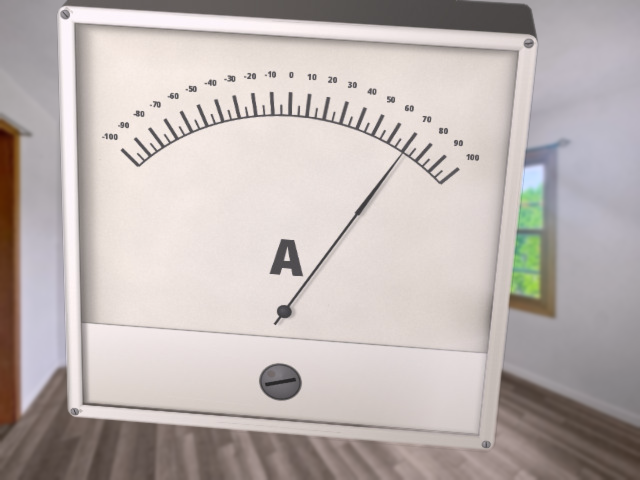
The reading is 70
